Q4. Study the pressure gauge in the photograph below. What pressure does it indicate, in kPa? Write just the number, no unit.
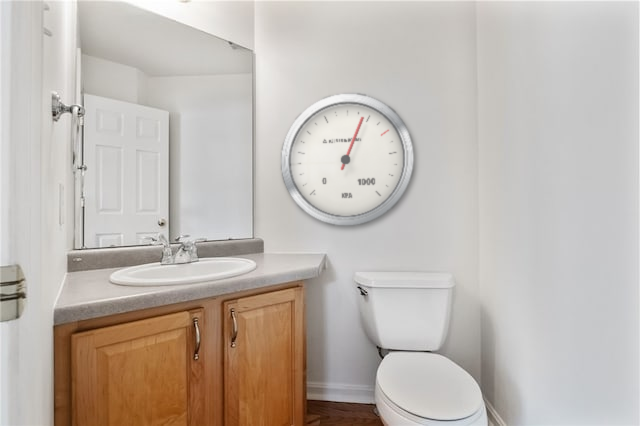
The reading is 575
